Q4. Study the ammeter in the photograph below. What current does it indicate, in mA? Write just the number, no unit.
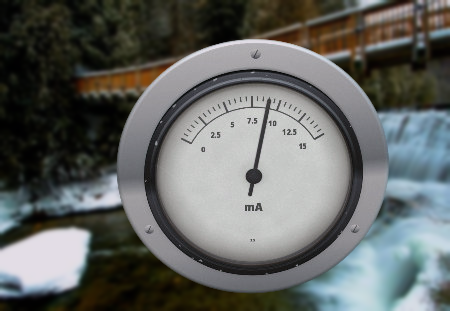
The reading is 9
